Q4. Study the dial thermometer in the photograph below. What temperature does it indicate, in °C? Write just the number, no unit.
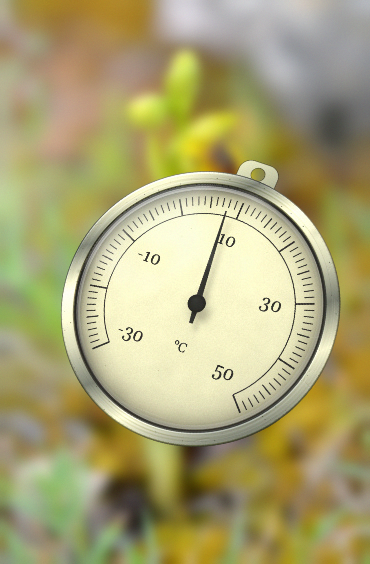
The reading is 8
